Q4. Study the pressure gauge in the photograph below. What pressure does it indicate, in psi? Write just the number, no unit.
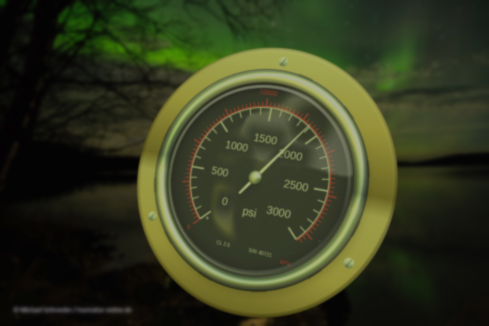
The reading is 1900
